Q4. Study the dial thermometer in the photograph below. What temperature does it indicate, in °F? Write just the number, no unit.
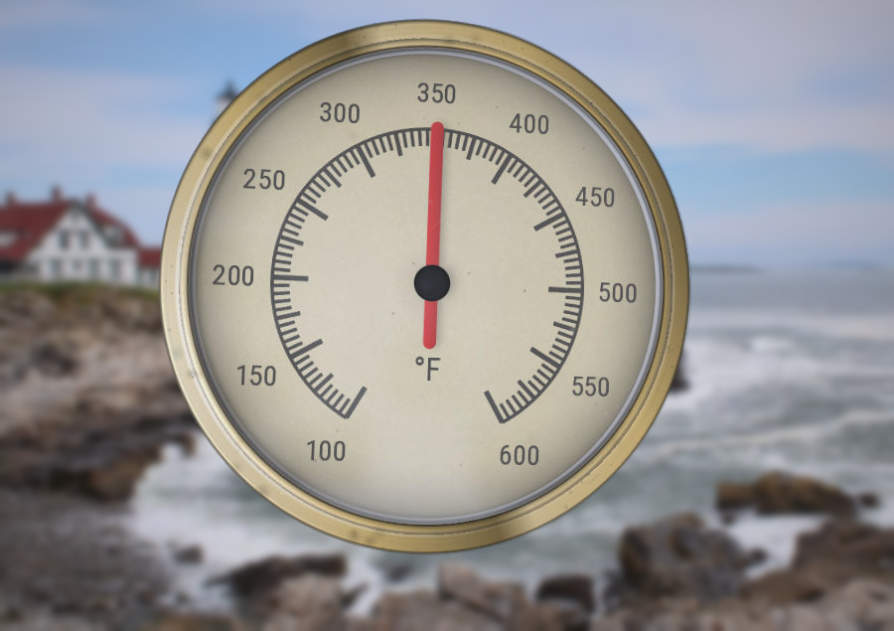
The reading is 350
